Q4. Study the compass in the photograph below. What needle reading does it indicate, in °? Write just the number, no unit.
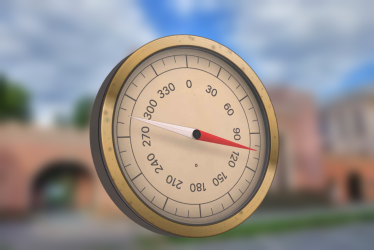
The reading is 105
